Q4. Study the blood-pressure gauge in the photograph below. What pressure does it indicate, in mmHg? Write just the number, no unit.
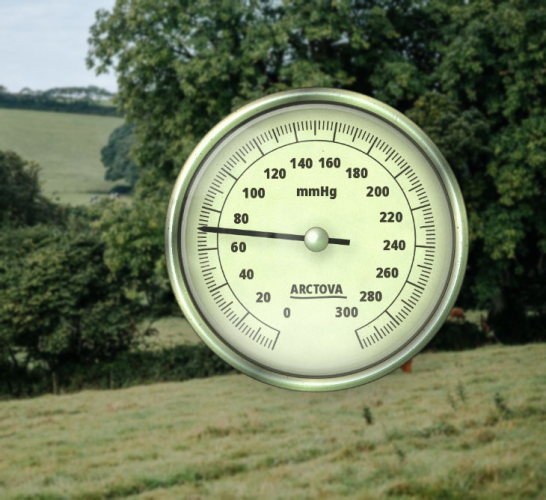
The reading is 70
